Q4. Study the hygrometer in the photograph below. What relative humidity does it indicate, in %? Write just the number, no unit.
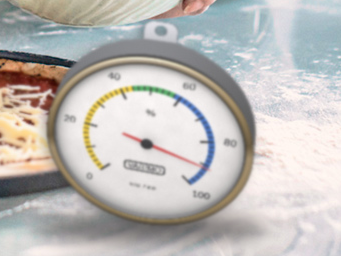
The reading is 90
